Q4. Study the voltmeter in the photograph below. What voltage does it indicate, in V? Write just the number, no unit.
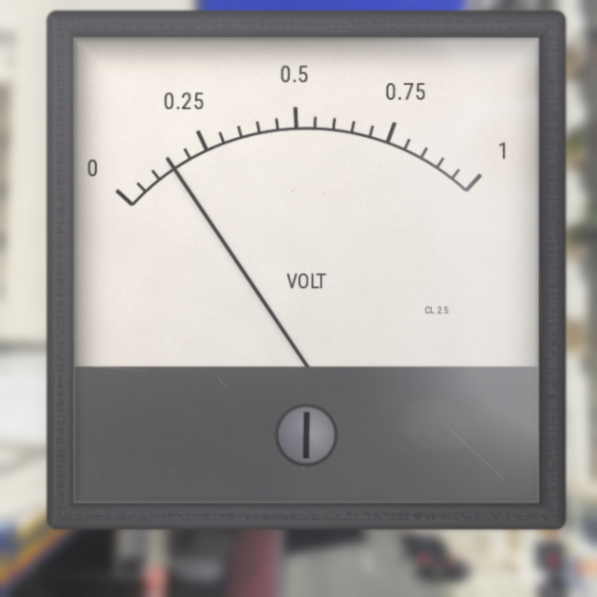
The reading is 0.15
